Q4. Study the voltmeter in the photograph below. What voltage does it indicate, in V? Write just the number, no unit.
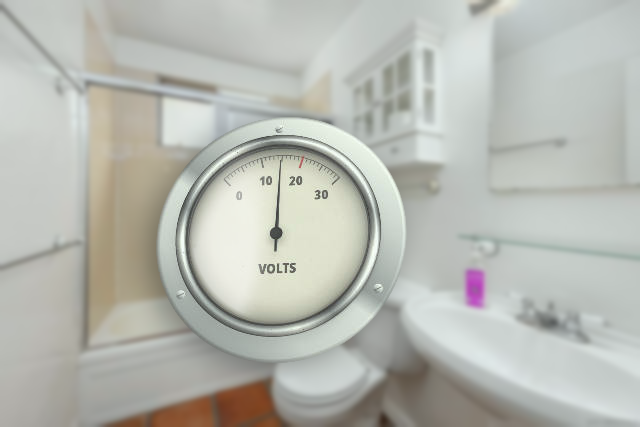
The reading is 15
